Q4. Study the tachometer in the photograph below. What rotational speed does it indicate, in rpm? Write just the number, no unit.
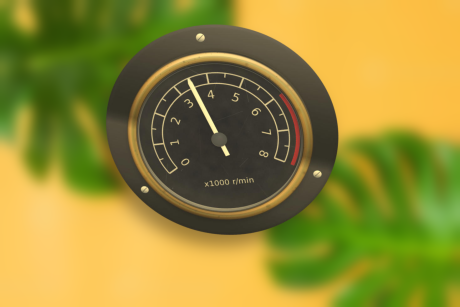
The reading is 3500
